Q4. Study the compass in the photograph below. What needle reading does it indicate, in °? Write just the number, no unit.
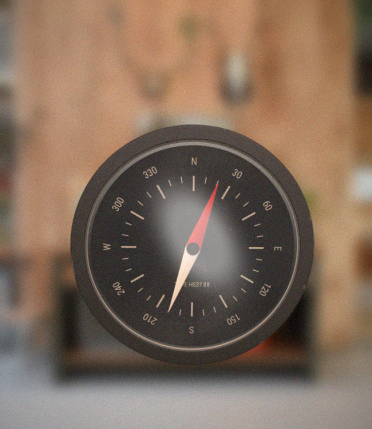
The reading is 20
